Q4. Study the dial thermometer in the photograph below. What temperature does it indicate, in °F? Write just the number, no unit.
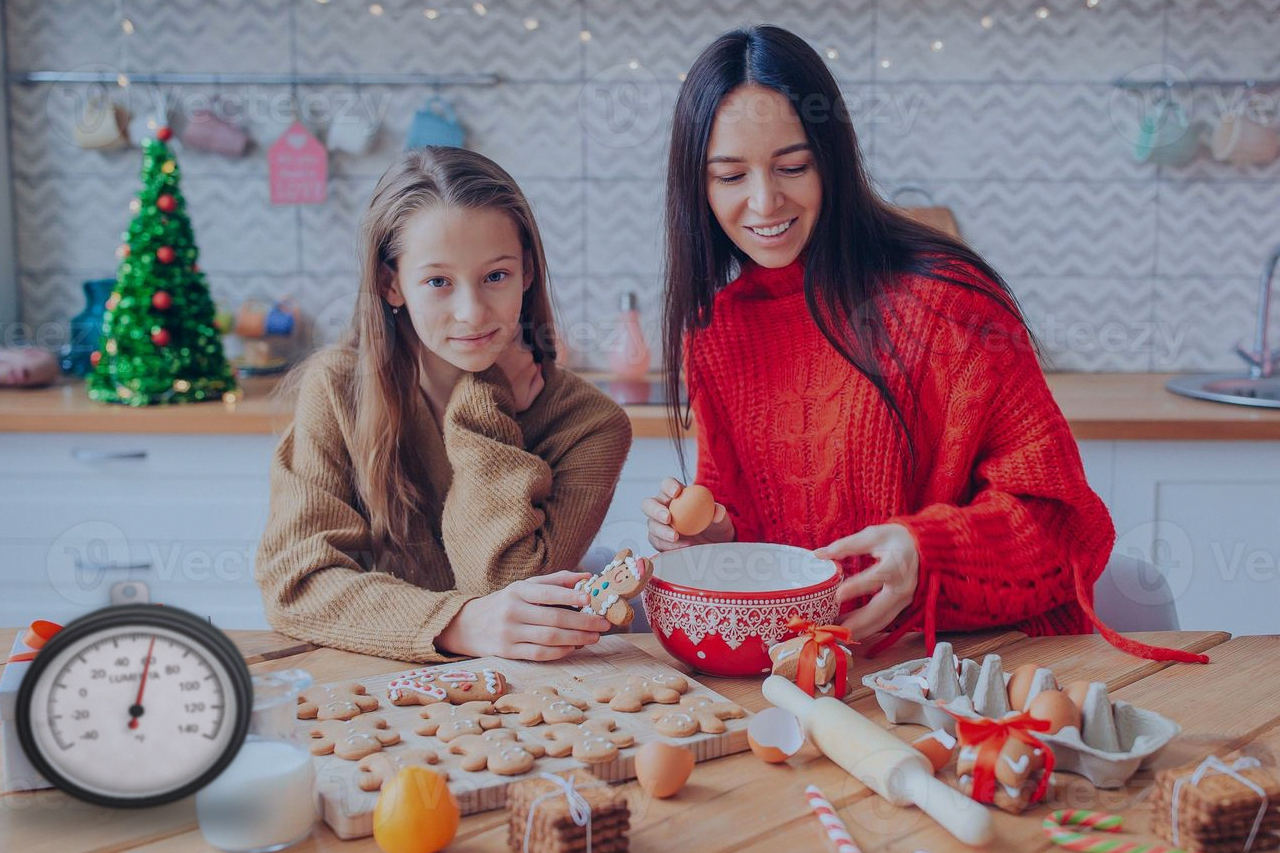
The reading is 60
